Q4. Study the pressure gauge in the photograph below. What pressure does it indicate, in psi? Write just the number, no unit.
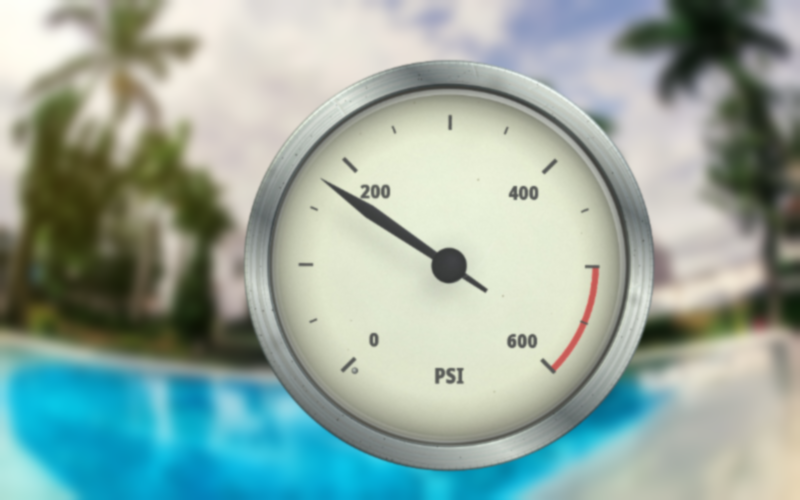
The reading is 175
